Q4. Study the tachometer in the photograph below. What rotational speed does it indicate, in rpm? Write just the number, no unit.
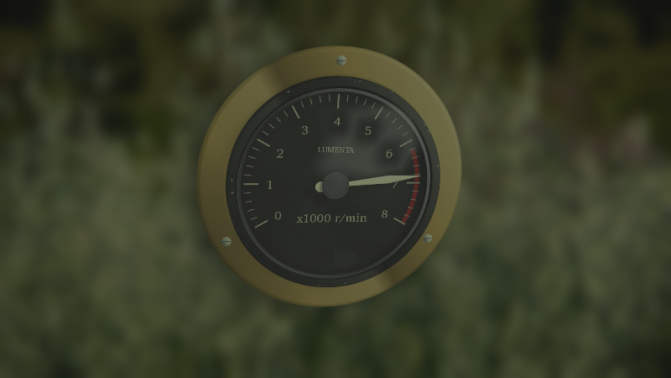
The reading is 6800
